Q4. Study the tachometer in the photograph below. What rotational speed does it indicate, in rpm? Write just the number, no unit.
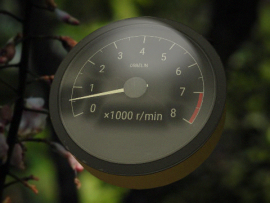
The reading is 500
